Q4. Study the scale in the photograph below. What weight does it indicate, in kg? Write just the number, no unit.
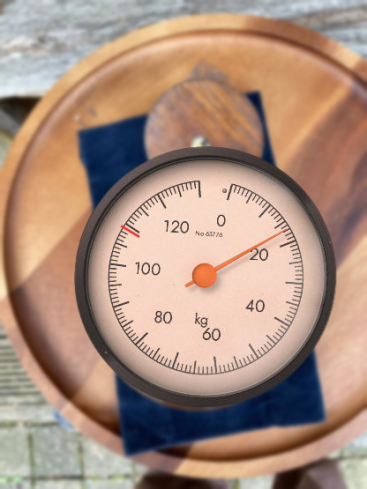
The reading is 17
